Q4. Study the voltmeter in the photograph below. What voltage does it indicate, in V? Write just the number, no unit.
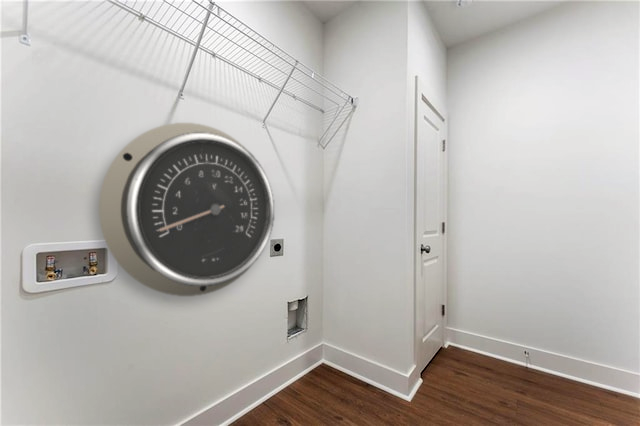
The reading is 0.5
